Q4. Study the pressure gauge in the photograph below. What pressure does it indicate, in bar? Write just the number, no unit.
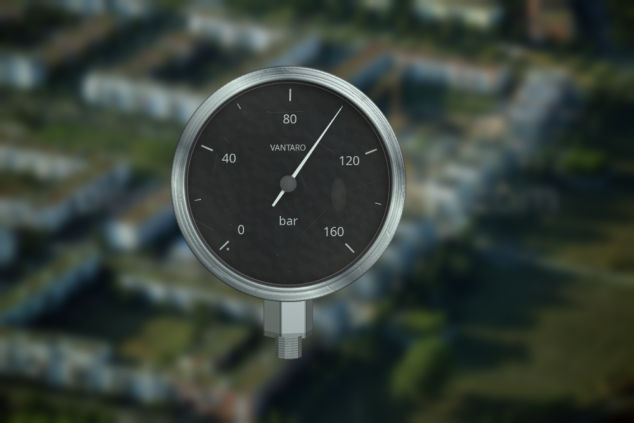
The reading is 100
